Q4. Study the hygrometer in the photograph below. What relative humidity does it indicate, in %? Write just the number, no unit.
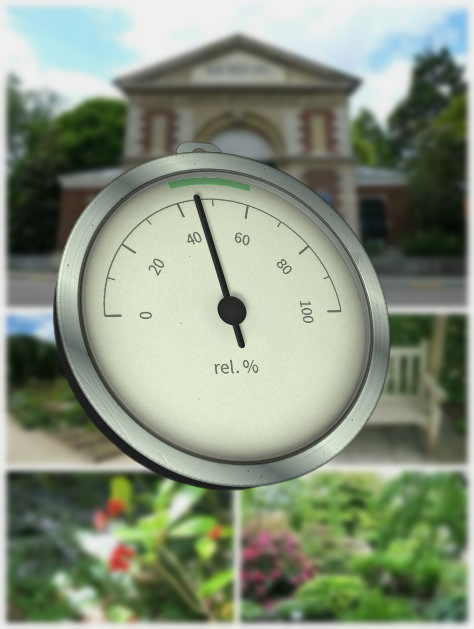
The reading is 45
